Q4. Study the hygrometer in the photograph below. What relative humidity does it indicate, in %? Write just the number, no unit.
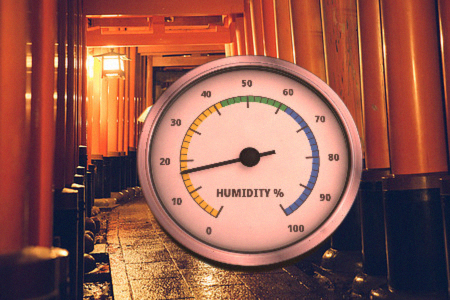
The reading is 16
